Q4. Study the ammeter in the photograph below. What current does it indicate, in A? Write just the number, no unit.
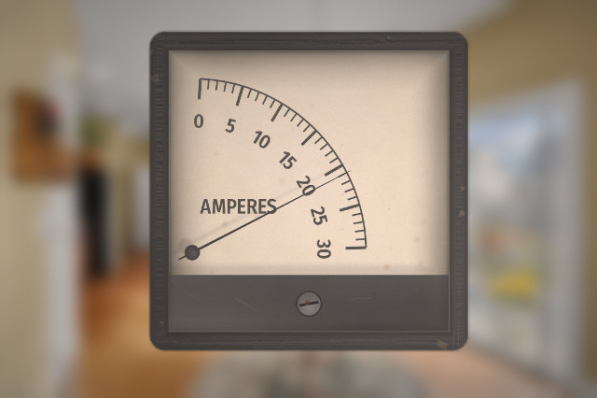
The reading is 21
